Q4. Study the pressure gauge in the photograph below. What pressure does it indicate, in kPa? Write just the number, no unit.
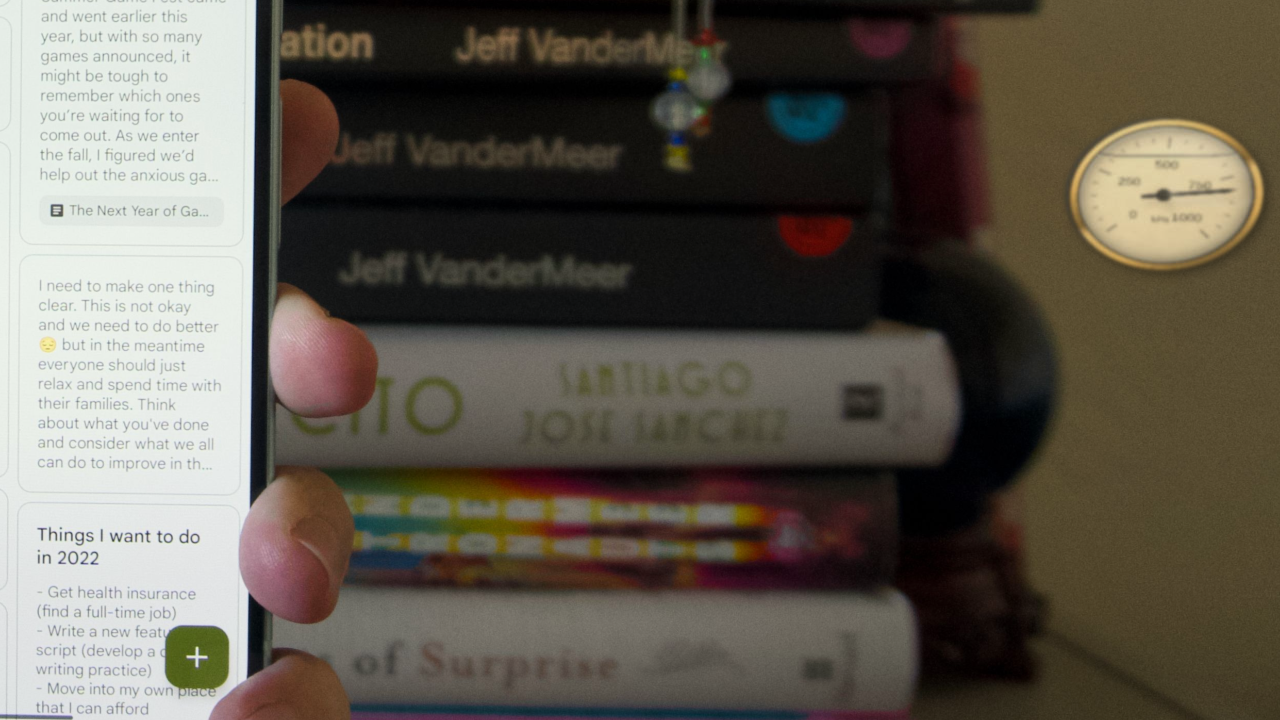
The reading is 800
